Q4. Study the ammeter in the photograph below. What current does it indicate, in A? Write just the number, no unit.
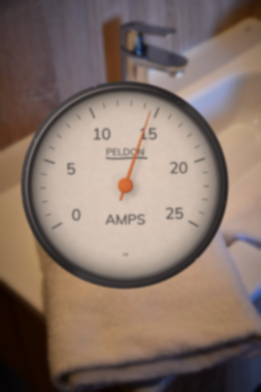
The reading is 14.5
